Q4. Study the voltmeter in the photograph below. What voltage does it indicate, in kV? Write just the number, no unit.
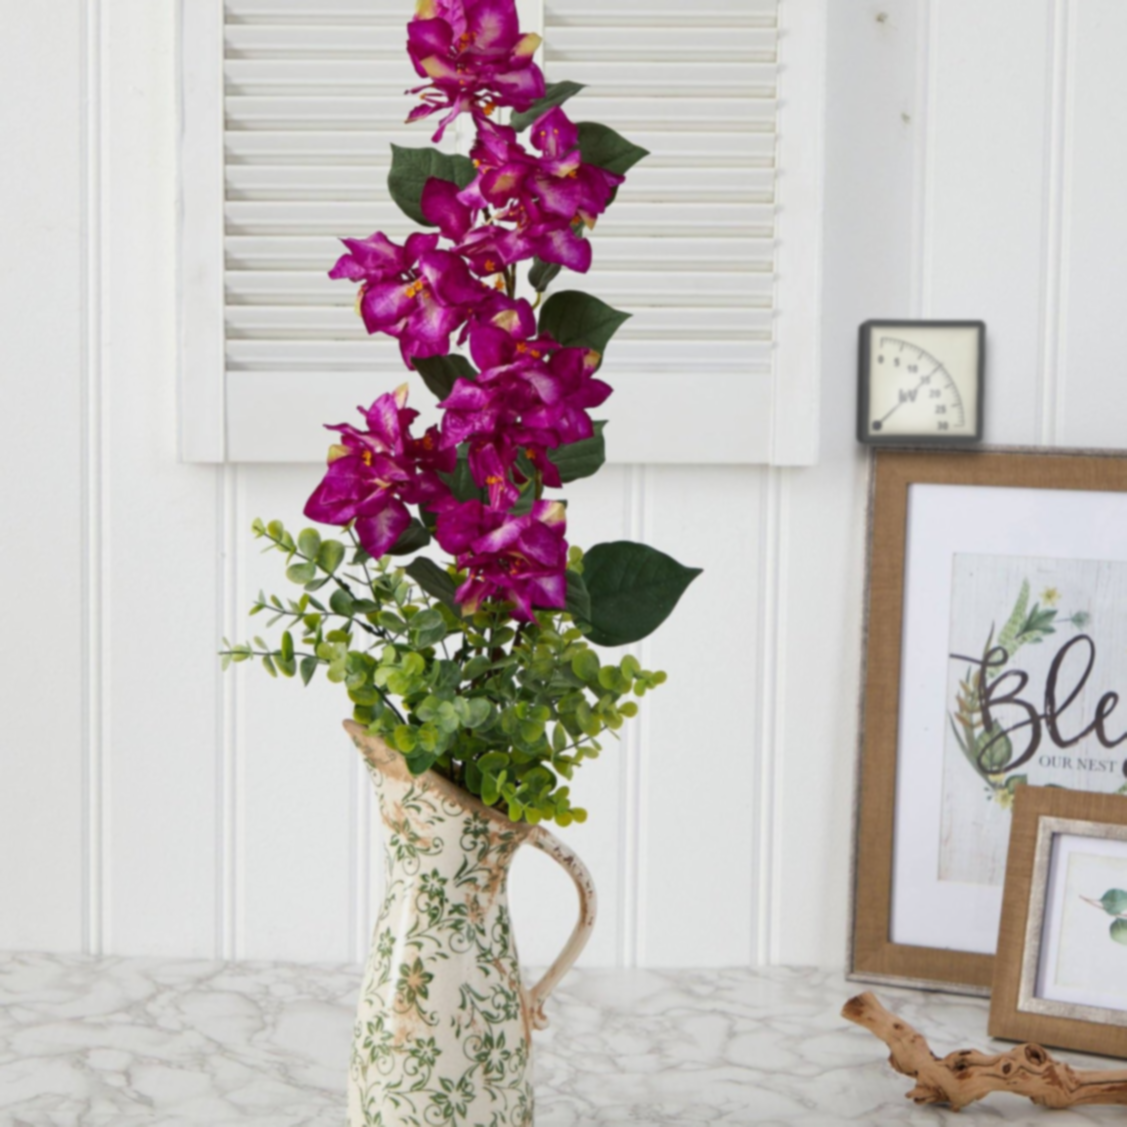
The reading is 15
